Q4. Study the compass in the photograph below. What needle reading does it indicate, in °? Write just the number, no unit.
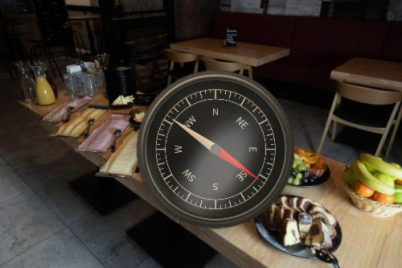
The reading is 125
